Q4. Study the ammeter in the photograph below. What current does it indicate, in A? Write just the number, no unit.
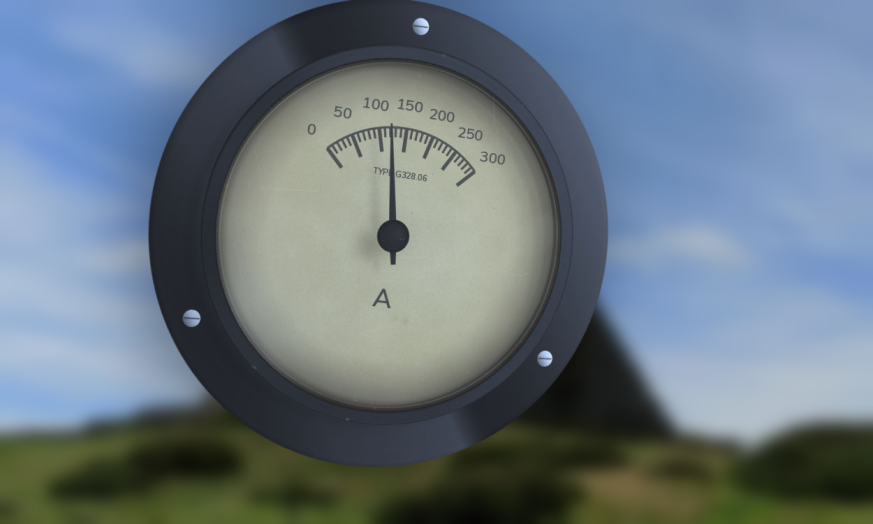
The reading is 120
